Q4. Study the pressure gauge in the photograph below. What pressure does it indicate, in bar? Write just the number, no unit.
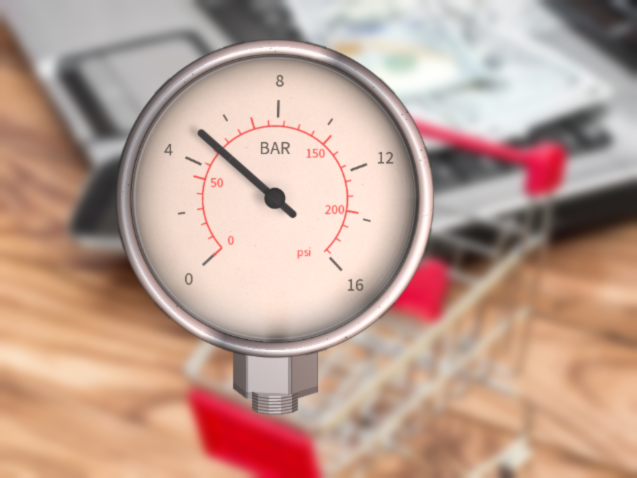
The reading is 5
